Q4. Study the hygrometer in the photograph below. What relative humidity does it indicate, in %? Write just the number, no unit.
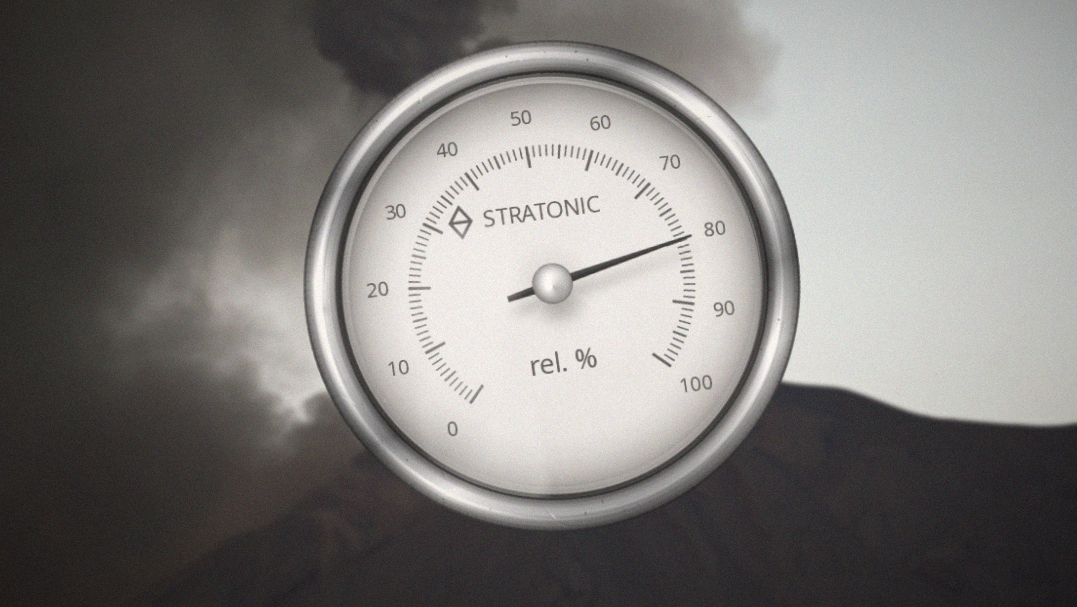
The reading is 80
